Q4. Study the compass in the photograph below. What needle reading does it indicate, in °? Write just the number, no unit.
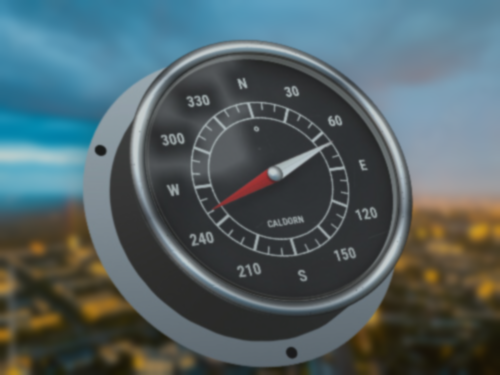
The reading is 250
